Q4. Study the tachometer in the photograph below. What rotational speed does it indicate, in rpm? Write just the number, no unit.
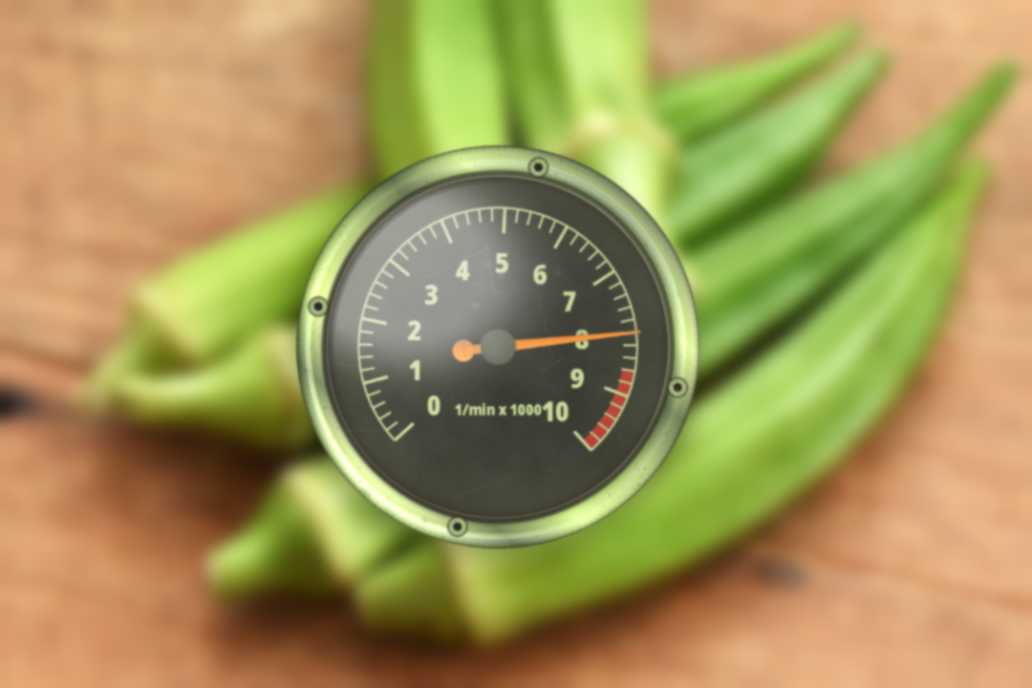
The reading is 8000
